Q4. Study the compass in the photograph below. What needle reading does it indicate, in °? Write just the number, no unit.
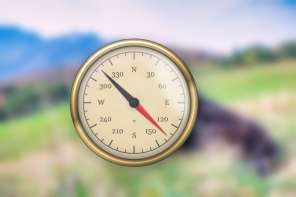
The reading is 135
